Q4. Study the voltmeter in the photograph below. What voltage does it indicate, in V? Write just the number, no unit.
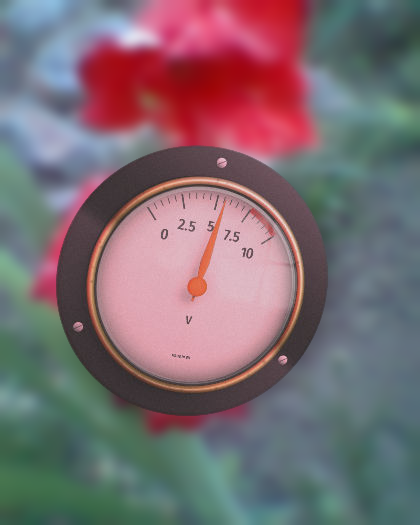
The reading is 5.5
